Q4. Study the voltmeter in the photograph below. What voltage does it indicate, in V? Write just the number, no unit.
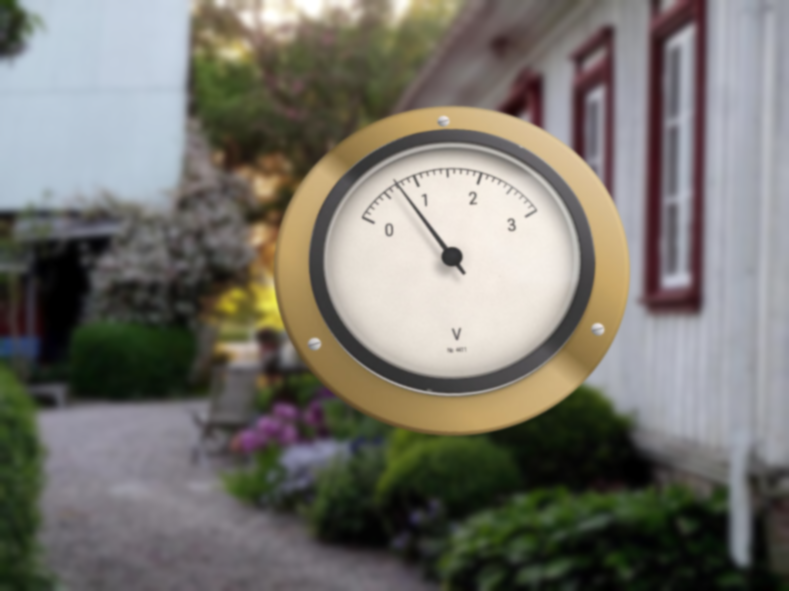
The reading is 0.7
